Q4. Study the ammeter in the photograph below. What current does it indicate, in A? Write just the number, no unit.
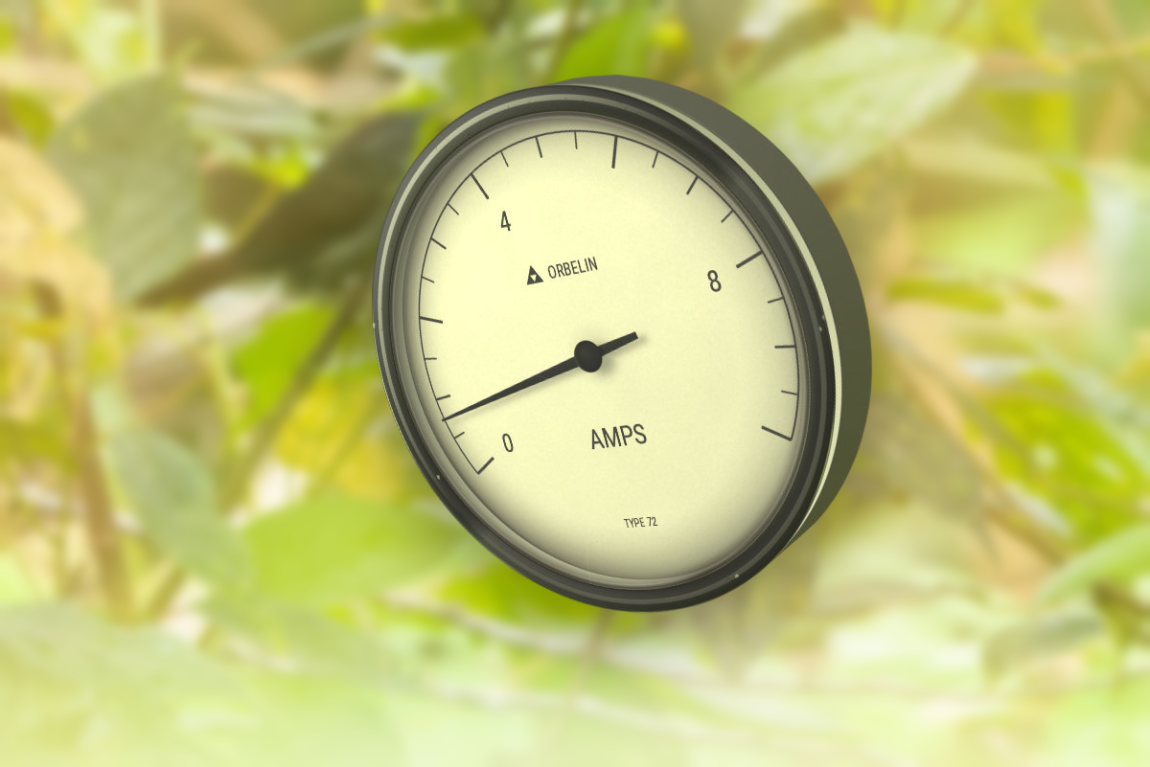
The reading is 0.75
